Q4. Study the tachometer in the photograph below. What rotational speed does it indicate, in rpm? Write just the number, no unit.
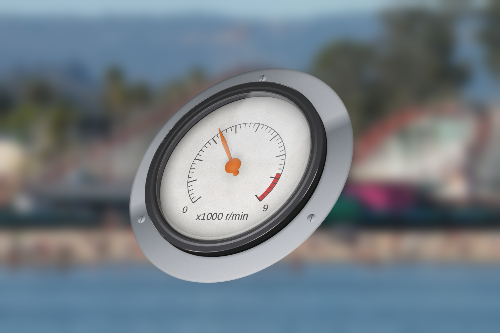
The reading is 3400
